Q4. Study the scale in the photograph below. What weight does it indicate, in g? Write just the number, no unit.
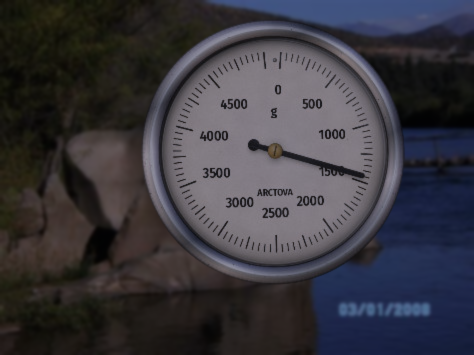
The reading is 1450
